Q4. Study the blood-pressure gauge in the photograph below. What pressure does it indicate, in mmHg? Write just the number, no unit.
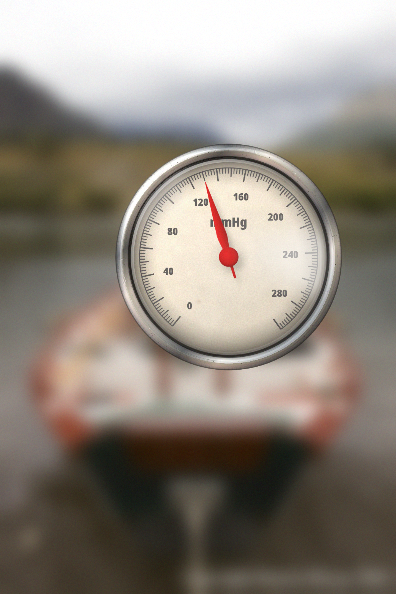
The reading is 130
